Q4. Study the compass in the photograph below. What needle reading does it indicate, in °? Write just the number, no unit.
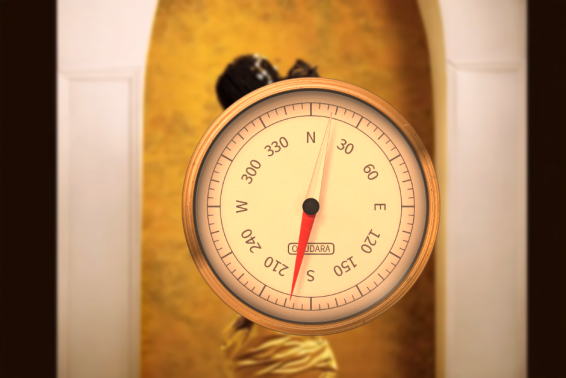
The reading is 192.5
